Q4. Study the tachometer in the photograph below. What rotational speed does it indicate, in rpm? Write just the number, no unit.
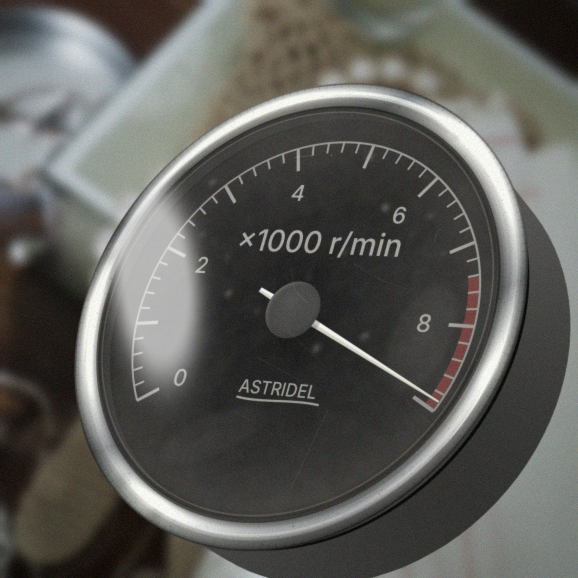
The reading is 8900
